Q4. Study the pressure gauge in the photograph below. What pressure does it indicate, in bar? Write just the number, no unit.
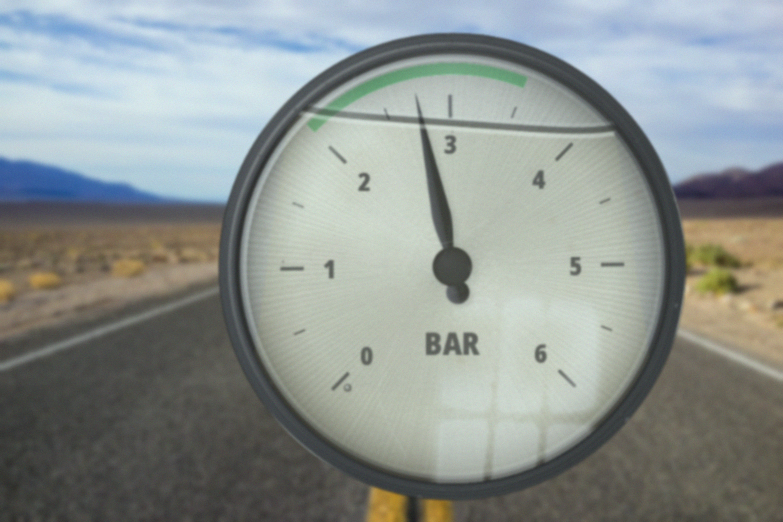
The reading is 2.75
